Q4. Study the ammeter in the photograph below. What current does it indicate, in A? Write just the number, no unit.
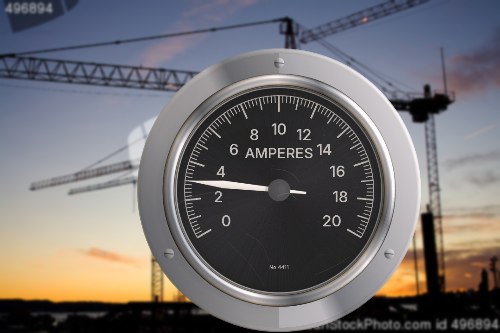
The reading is 3
